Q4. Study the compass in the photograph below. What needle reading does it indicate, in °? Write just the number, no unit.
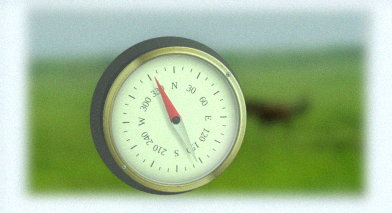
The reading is 335
